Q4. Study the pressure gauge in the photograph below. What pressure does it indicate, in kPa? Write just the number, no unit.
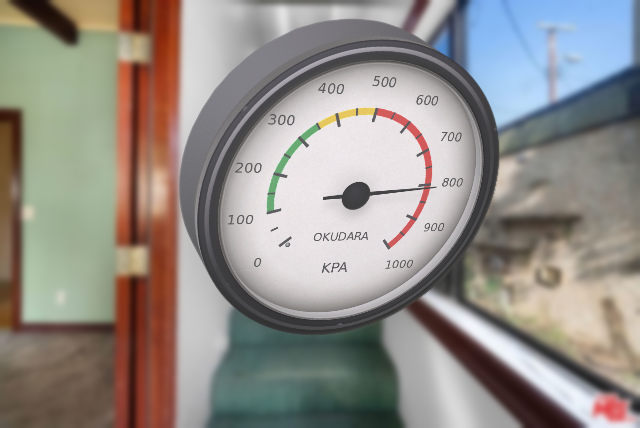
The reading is 800
